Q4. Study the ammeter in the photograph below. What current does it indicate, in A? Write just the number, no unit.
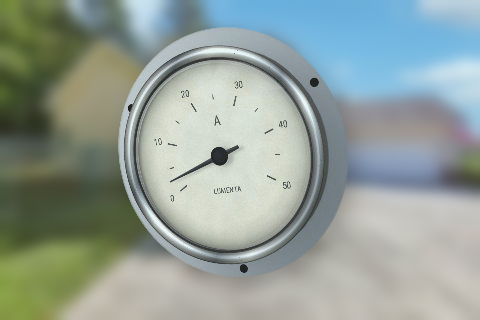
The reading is 2.5
